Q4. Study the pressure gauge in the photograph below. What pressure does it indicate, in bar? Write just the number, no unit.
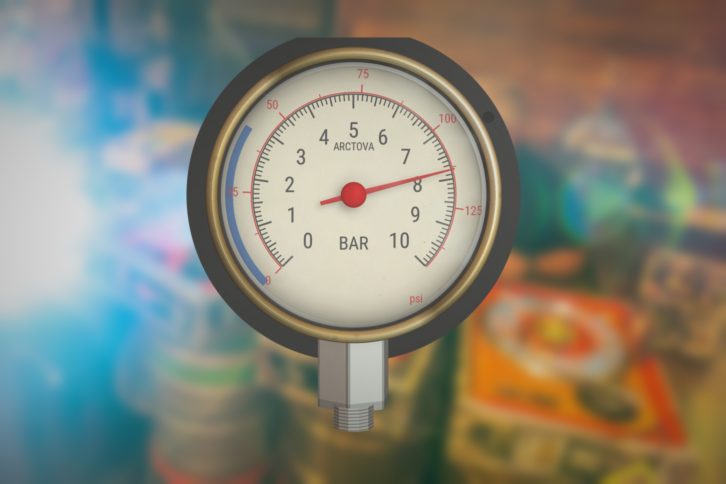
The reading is 7.8
